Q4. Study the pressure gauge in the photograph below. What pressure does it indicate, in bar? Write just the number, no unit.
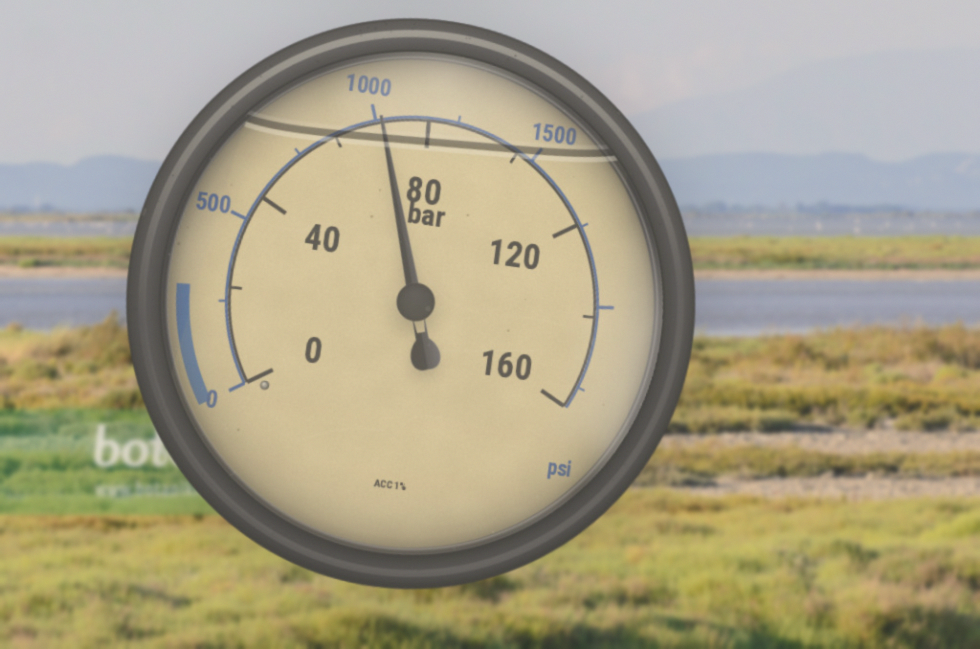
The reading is 70
